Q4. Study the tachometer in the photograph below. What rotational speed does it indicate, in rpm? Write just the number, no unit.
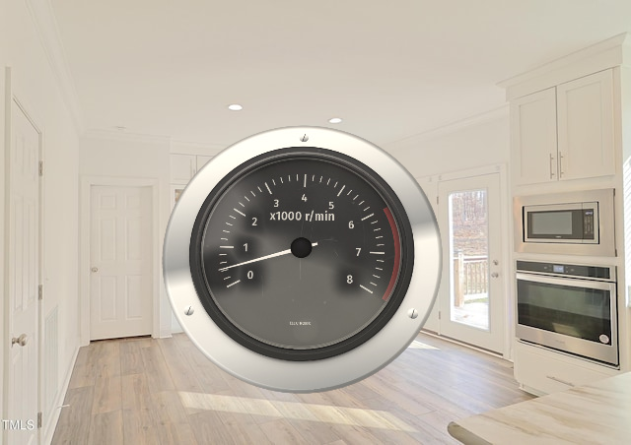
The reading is 400
